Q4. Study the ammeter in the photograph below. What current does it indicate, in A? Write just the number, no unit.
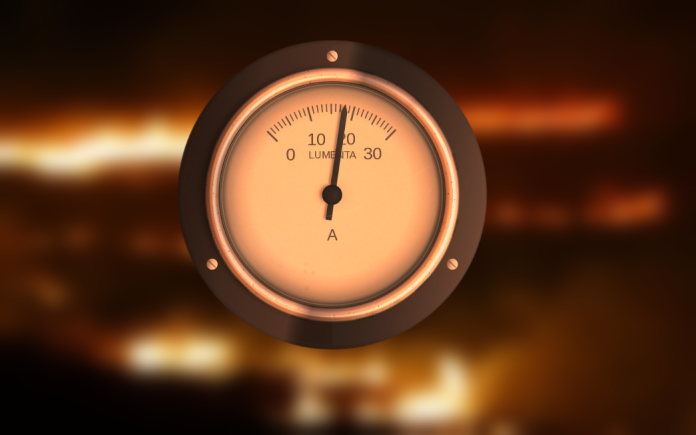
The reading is 18
